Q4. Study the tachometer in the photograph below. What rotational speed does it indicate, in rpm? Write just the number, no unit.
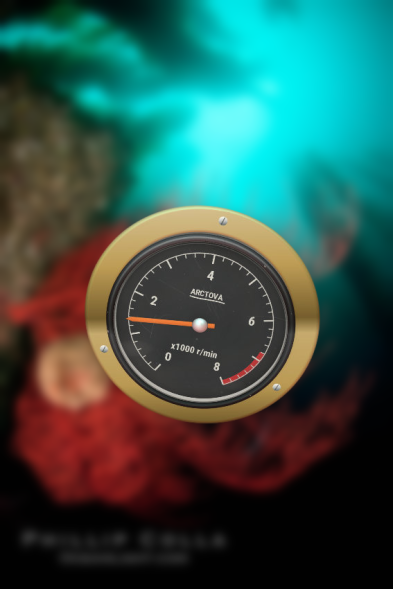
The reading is 1400
